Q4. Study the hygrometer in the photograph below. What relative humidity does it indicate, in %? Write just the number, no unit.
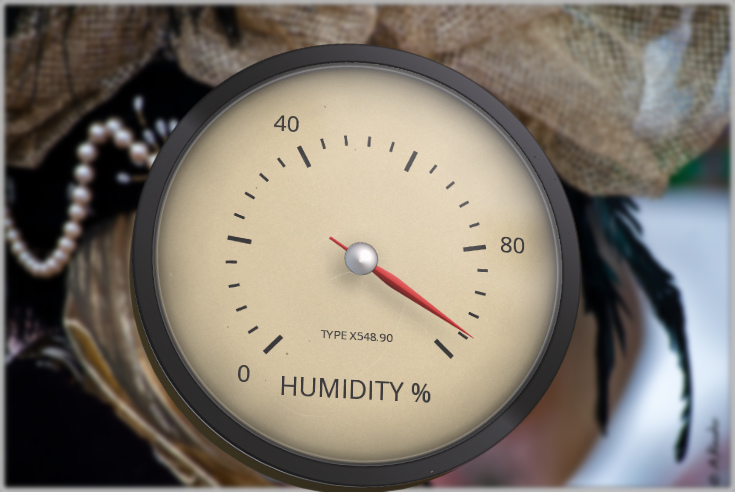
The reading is 96
